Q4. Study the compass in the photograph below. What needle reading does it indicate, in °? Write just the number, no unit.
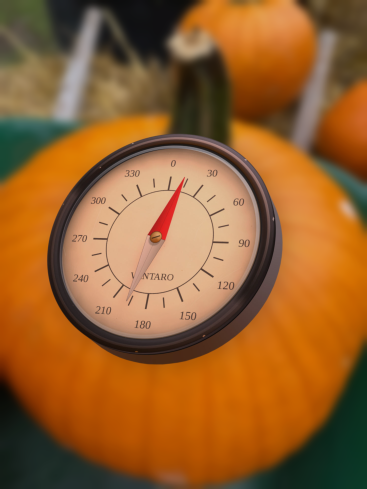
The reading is 15
